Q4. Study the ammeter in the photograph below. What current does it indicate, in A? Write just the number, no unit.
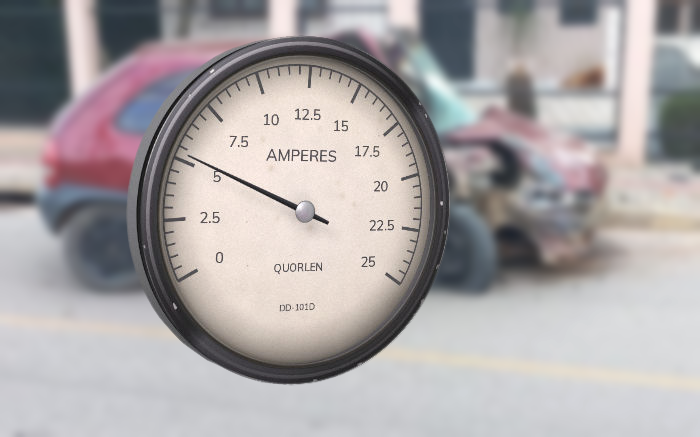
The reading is 5.25
